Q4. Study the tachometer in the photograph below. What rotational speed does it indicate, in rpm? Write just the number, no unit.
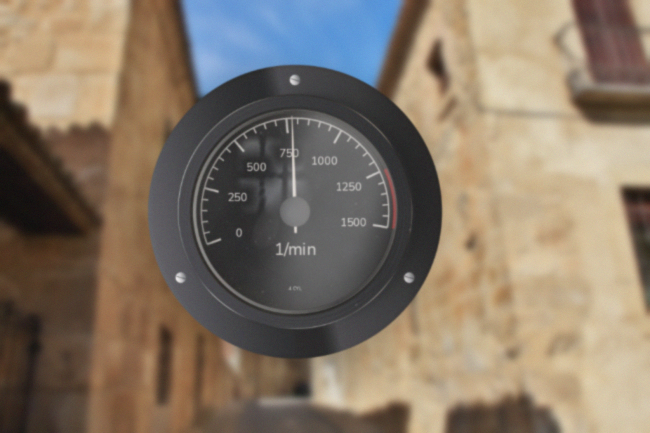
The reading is 775
